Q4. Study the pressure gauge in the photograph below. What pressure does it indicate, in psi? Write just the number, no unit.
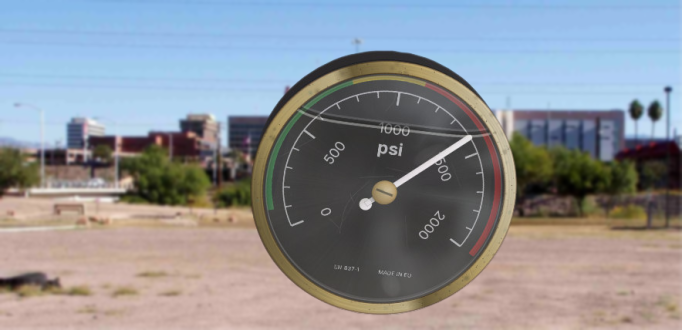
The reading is 1400
